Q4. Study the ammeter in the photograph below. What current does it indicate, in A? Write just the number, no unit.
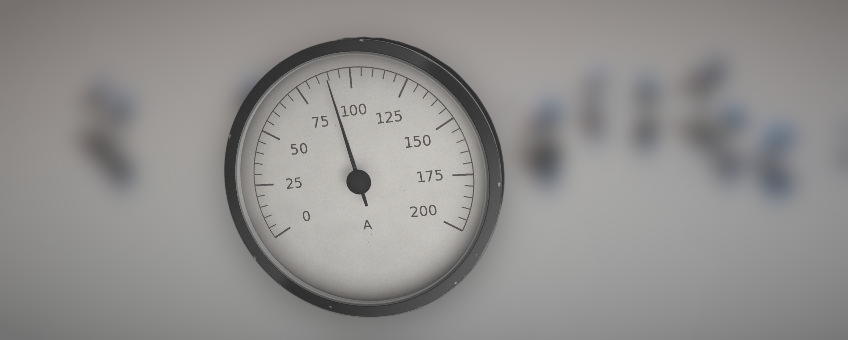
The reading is 90
